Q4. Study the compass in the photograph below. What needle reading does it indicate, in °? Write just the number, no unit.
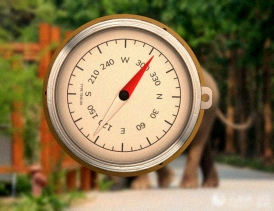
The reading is 305
